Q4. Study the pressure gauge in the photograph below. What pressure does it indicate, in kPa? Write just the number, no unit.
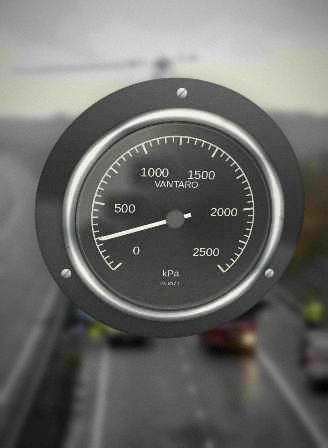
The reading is 250
